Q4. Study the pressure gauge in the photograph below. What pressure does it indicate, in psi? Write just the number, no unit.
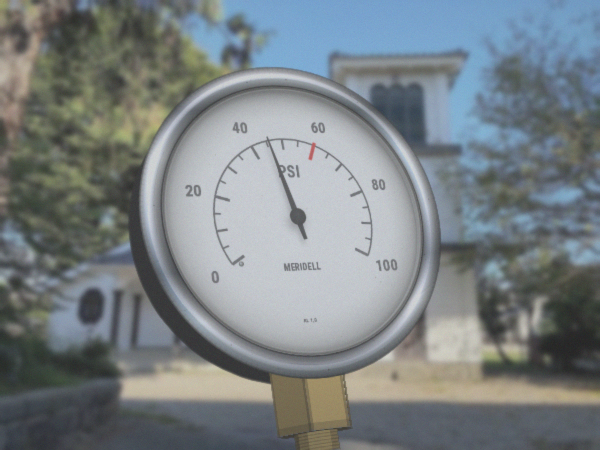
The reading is 45
